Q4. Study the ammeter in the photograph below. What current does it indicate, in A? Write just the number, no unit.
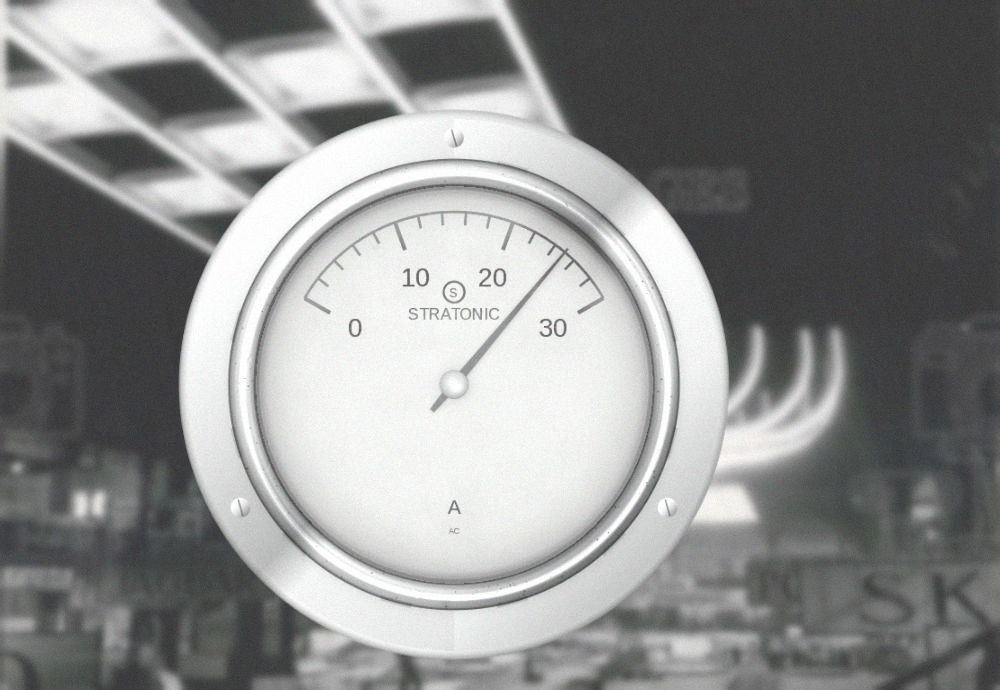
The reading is 25
